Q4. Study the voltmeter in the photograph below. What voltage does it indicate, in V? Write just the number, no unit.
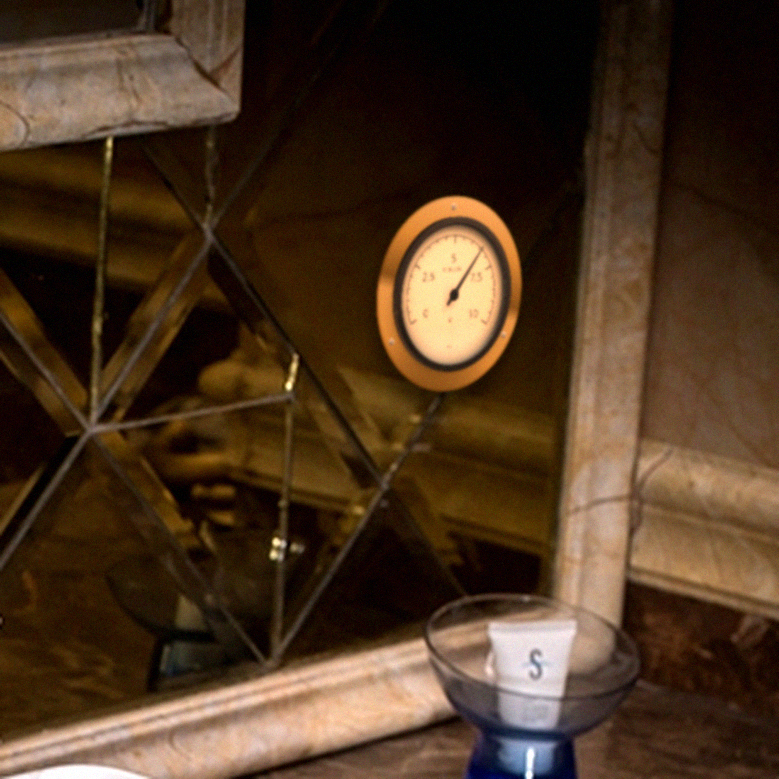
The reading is 6.5
